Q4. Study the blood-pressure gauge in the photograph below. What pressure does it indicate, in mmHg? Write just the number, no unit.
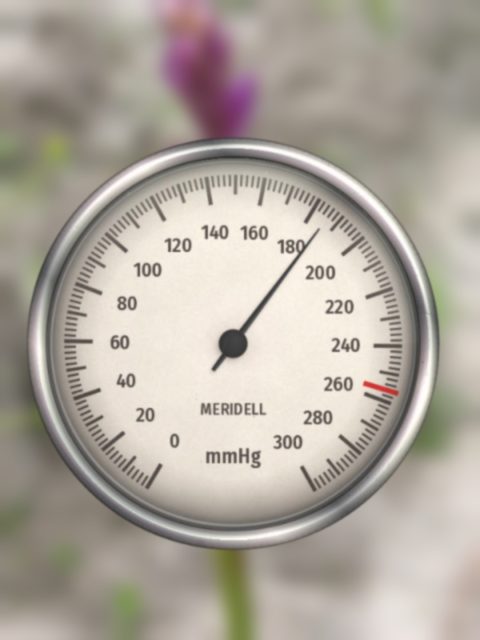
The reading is 186
